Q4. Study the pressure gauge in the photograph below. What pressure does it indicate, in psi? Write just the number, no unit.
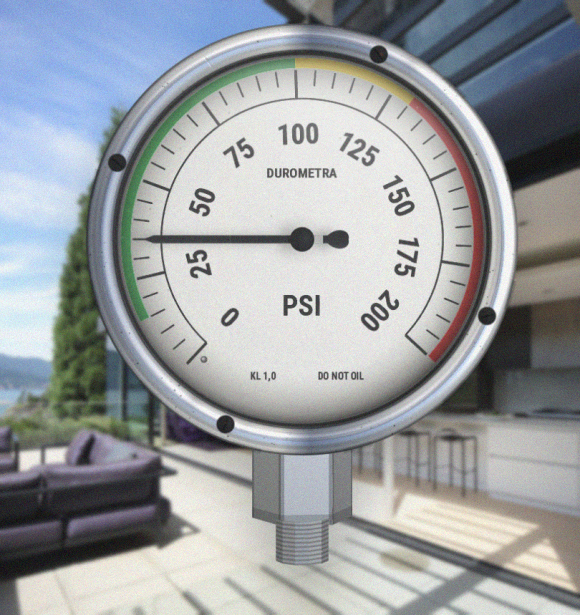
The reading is 35
